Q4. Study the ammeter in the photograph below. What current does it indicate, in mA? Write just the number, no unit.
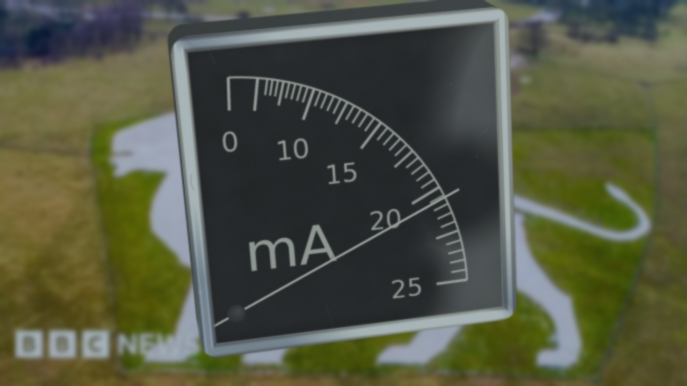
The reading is 20.5
